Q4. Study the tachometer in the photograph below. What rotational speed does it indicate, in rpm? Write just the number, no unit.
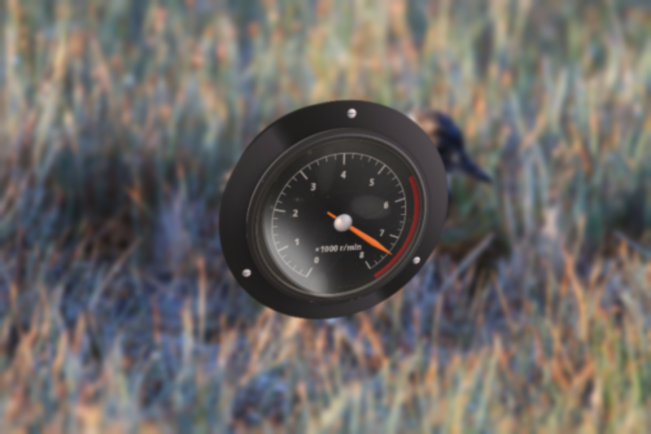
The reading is 7400
